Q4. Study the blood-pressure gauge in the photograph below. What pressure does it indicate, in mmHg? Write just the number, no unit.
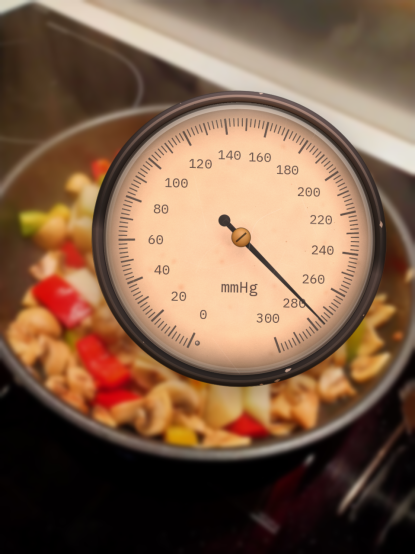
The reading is 276
